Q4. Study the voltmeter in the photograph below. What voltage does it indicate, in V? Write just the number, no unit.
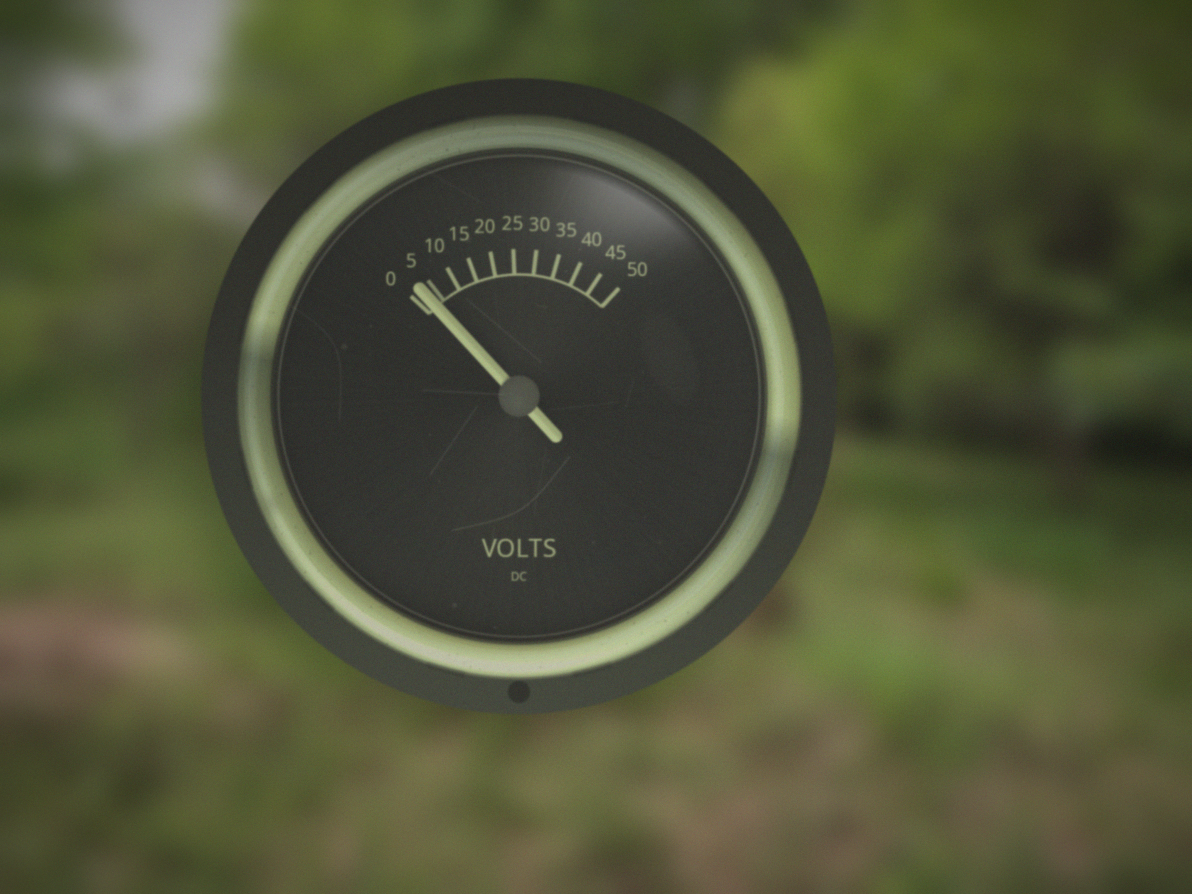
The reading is 2.5
